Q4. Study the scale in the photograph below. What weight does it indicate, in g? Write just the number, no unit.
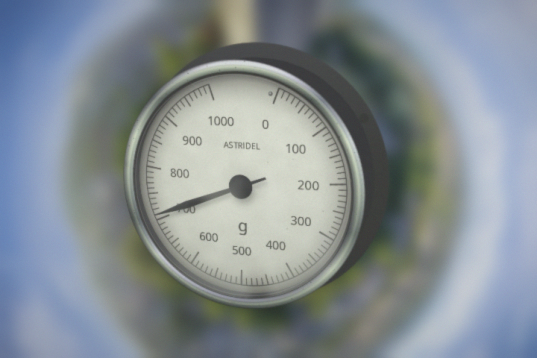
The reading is 710
